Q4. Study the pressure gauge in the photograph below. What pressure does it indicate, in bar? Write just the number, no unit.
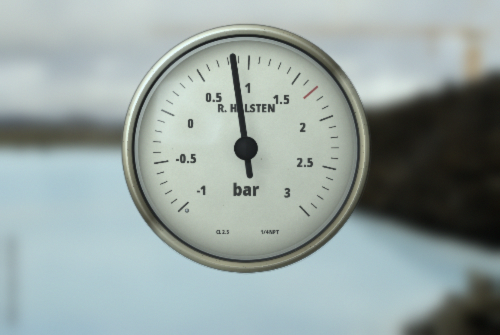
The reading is 0.85
